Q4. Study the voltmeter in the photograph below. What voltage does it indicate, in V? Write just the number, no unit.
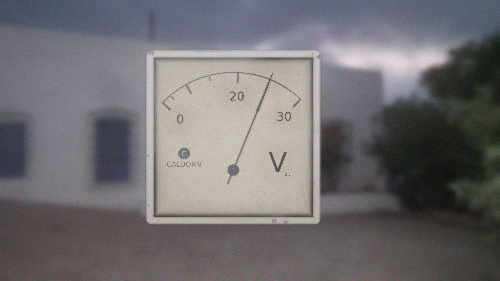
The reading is 25
